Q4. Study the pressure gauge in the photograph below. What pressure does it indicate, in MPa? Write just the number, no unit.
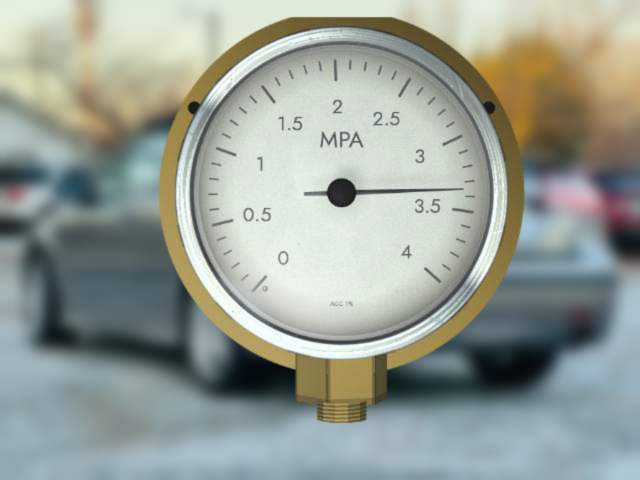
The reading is 3.35
